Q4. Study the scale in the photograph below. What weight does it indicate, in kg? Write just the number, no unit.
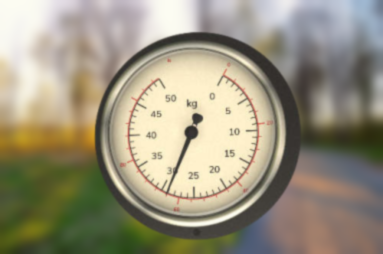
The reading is 29
